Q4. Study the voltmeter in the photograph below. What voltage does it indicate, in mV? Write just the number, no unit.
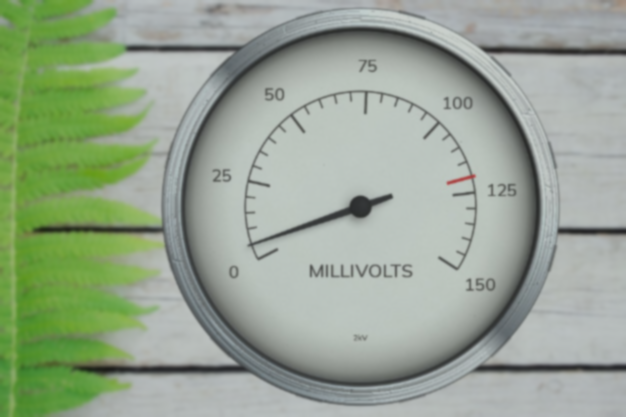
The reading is 5
